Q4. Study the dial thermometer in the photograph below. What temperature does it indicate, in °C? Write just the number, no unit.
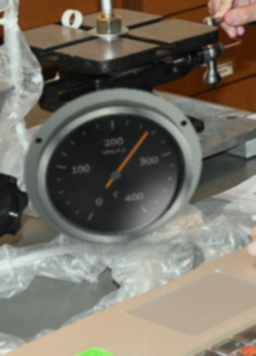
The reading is 250
